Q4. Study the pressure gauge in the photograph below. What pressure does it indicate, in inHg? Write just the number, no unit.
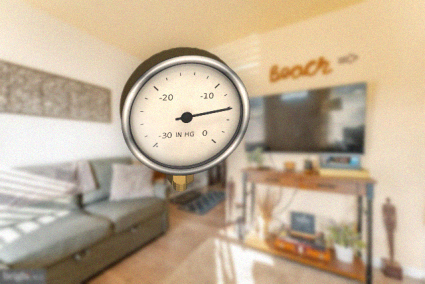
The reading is -6
